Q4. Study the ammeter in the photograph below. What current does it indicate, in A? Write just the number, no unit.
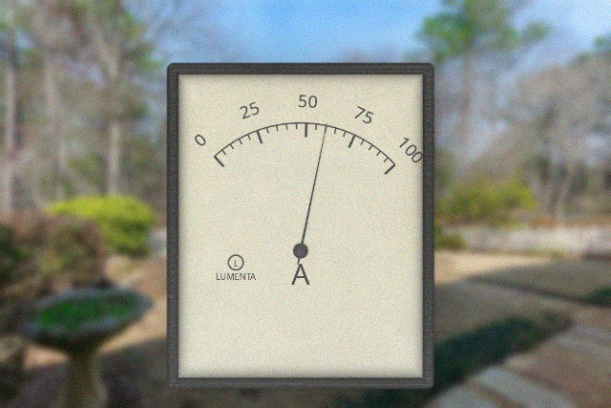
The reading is 60
